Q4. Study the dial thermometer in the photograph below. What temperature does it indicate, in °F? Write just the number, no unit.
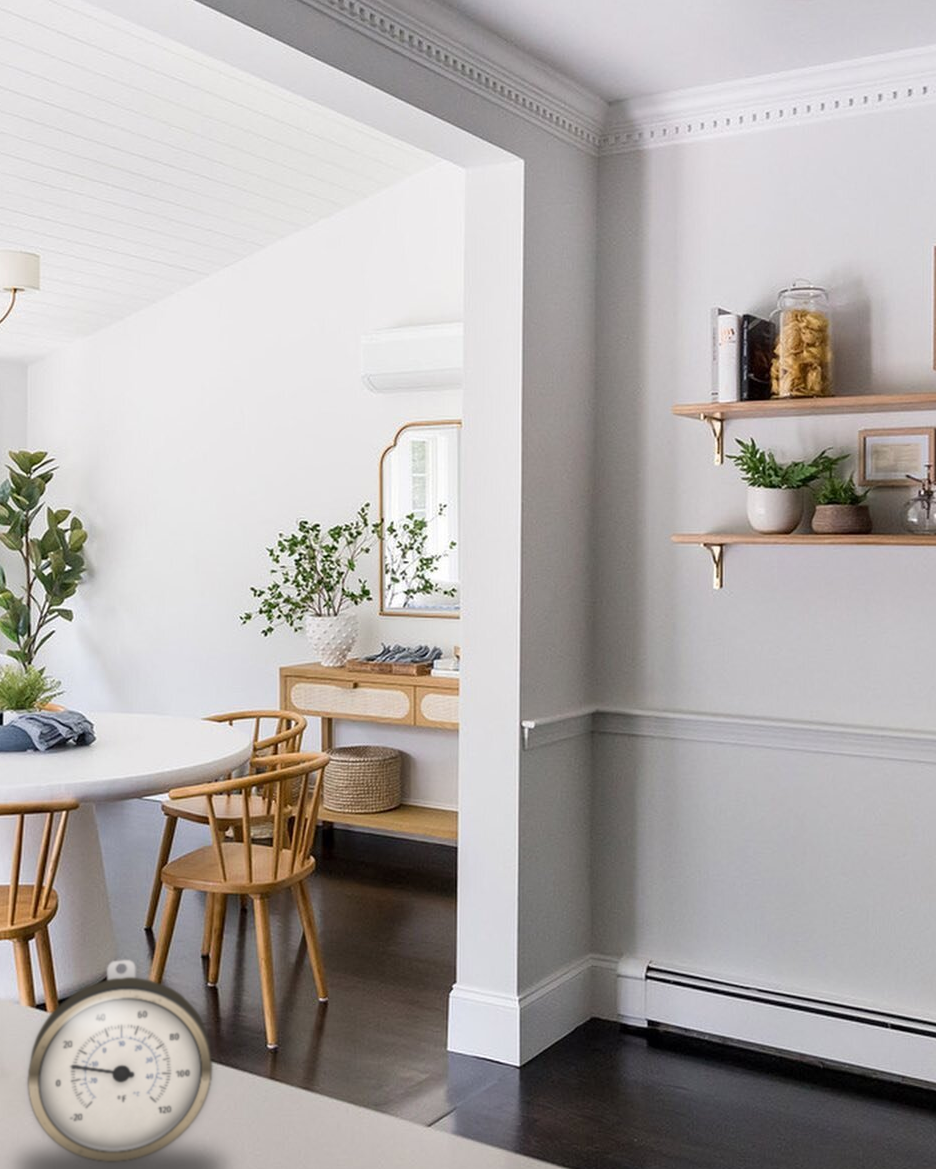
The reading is 10
